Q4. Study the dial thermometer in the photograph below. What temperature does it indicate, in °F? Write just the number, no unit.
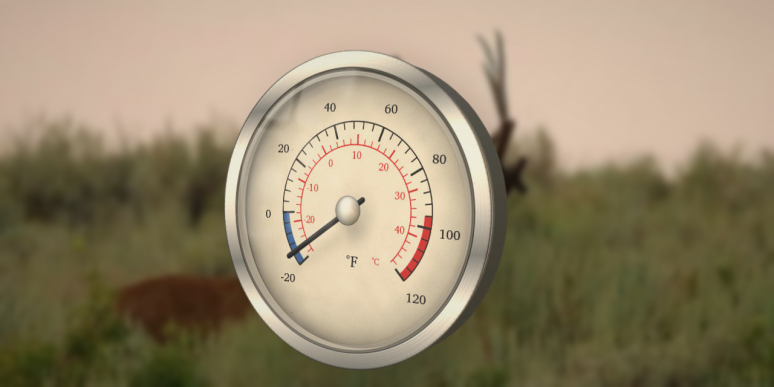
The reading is -16
